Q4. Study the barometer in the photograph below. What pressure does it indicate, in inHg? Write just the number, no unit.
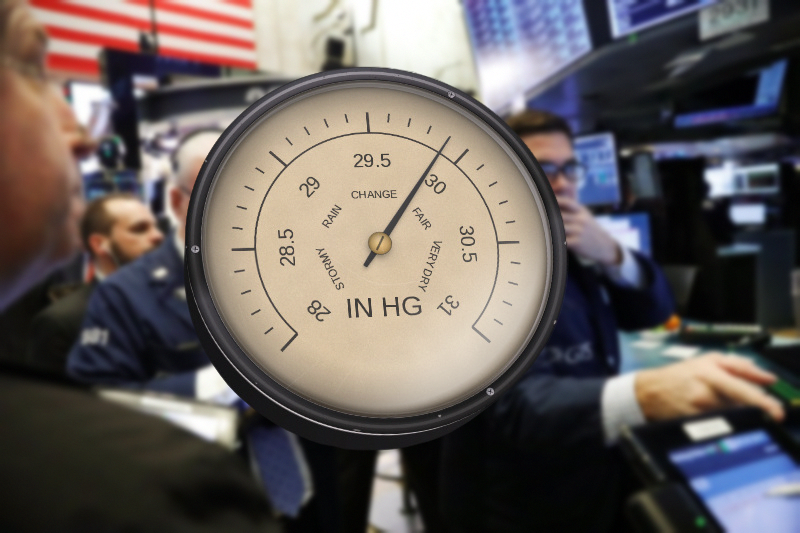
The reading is 29.9
